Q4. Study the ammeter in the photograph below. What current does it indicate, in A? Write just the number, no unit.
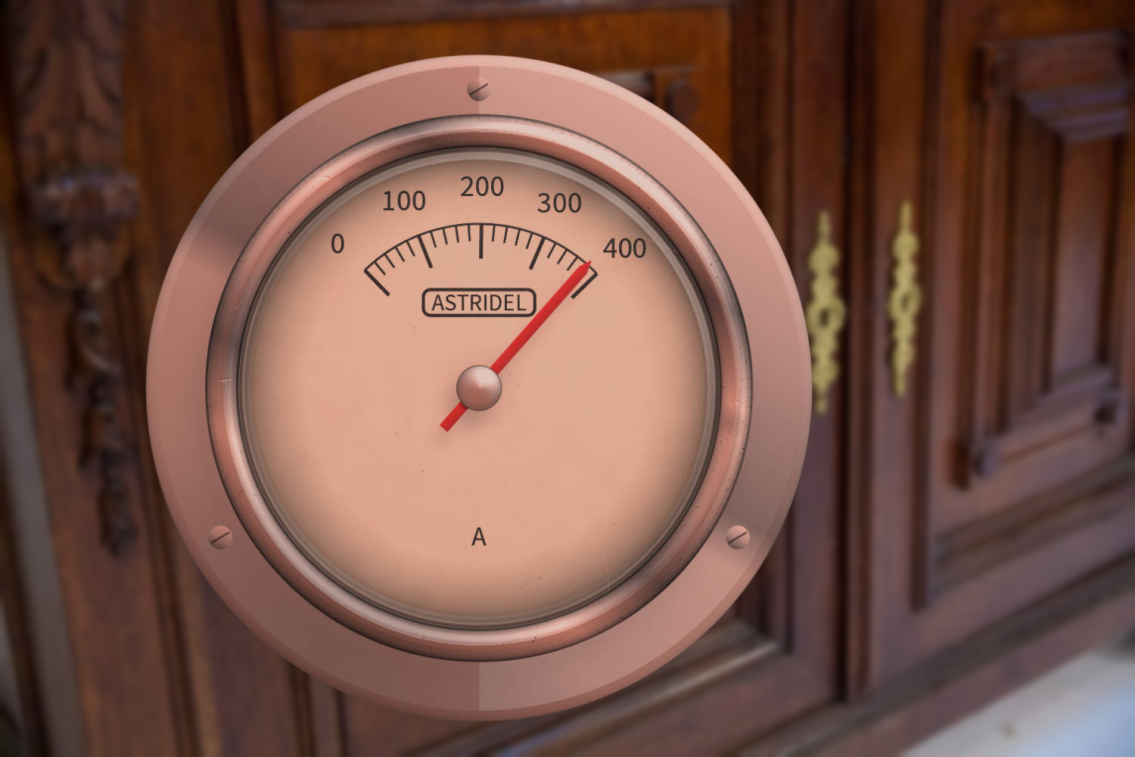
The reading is 380
